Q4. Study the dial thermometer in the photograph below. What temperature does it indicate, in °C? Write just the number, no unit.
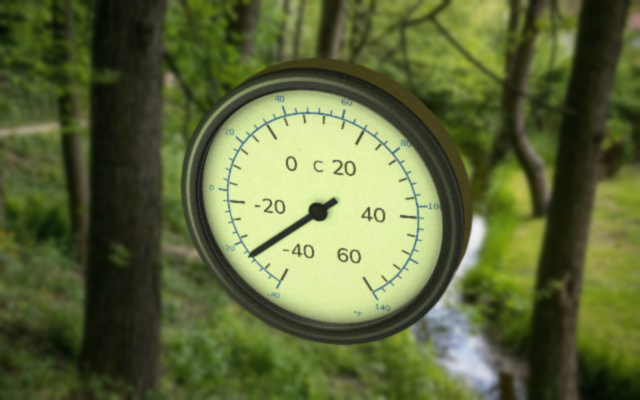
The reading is -32
